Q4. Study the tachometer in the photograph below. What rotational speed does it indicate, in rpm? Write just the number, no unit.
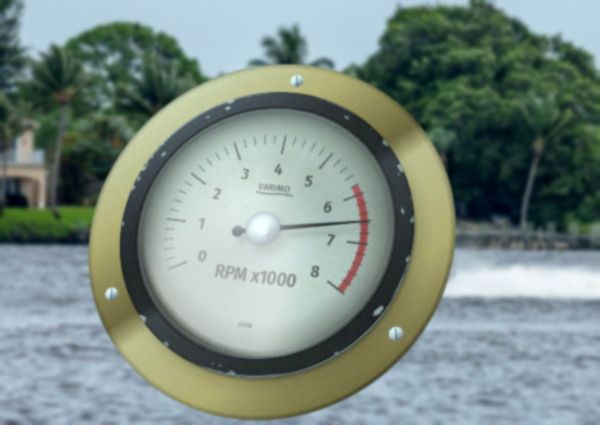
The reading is 6600
